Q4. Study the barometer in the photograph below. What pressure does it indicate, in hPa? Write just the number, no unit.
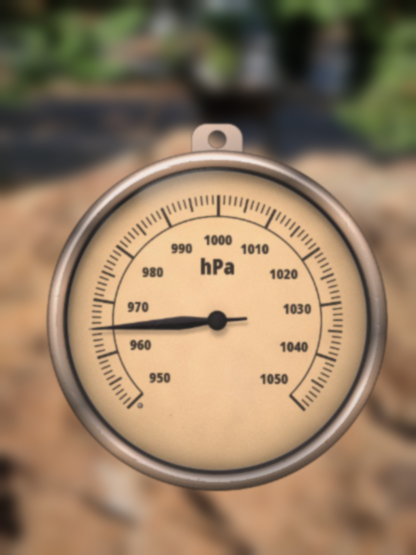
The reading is 965
